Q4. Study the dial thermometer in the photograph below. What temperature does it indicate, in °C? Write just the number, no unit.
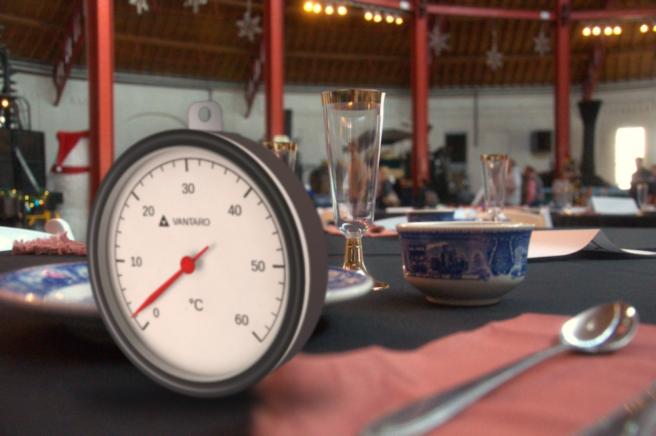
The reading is 2
